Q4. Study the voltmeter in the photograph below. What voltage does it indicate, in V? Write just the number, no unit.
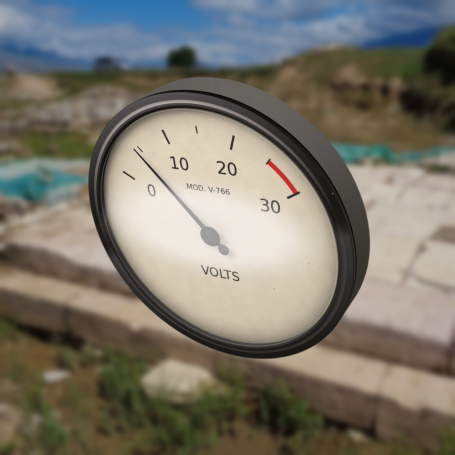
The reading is 5
